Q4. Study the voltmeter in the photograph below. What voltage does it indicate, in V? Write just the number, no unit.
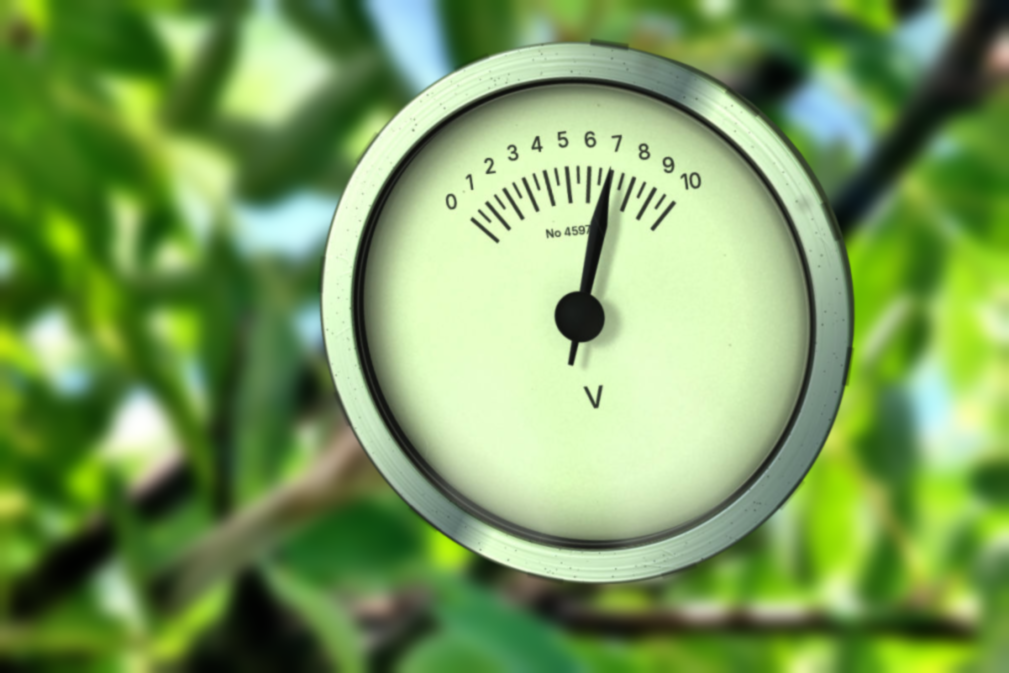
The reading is 7
